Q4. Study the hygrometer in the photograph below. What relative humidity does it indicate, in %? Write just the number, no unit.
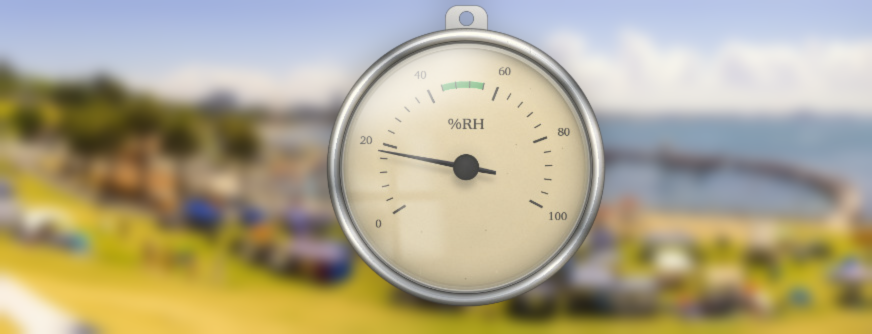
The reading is 18
